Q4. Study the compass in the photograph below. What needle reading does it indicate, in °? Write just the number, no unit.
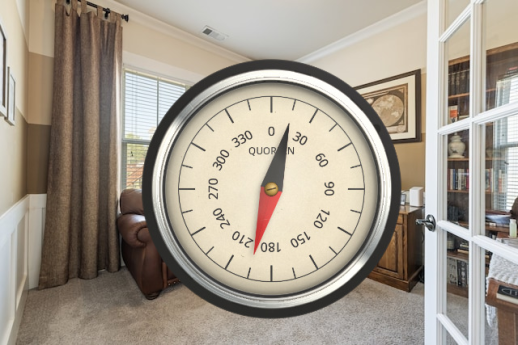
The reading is 195
